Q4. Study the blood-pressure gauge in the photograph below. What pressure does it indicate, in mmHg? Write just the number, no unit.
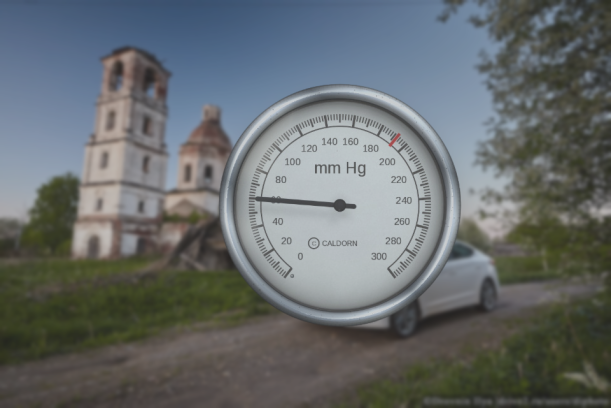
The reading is 60
